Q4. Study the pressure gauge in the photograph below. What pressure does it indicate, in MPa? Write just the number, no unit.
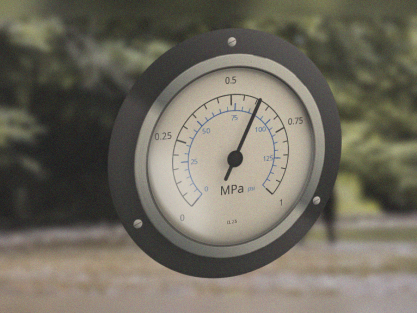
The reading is 0.6
